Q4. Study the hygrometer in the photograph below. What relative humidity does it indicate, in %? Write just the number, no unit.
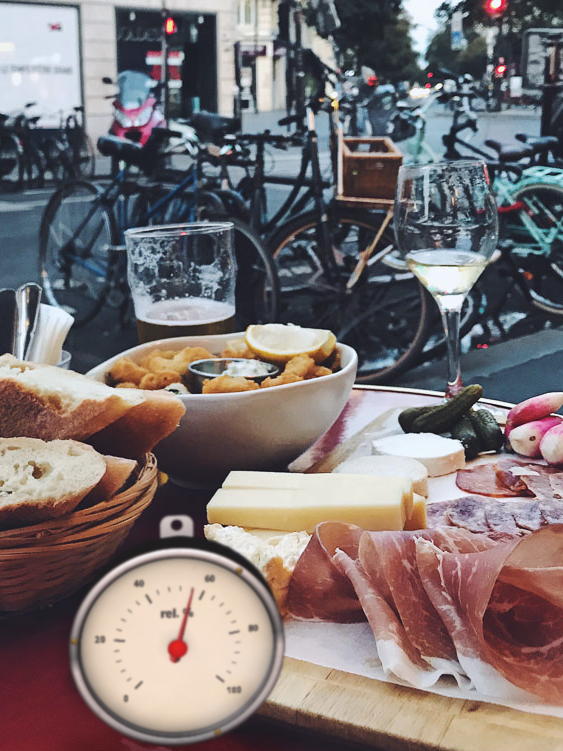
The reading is 56
